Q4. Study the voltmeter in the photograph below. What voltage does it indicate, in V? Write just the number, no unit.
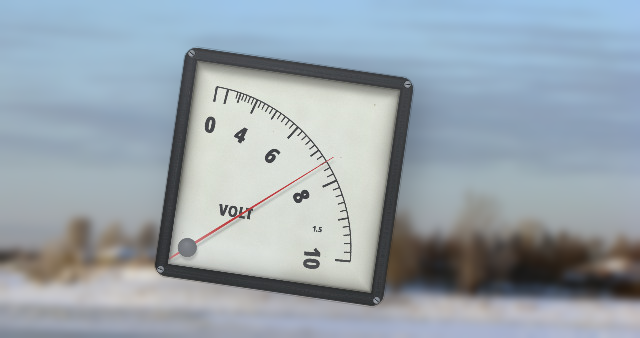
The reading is 7.4
